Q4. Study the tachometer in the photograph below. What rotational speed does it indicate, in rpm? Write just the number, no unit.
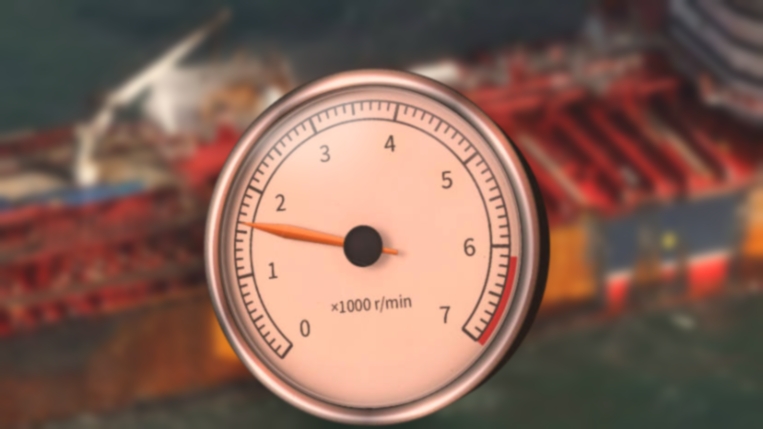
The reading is 1600
